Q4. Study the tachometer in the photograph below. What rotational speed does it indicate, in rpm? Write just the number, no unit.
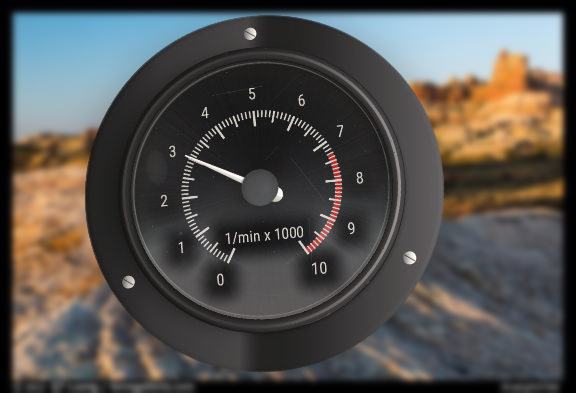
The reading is 3000
